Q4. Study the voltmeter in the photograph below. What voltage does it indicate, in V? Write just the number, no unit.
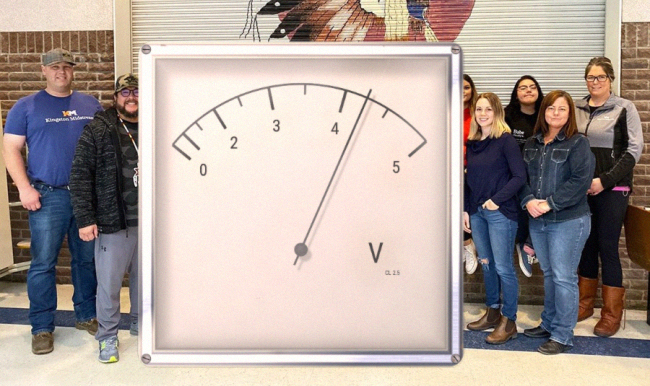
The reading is 4.25
